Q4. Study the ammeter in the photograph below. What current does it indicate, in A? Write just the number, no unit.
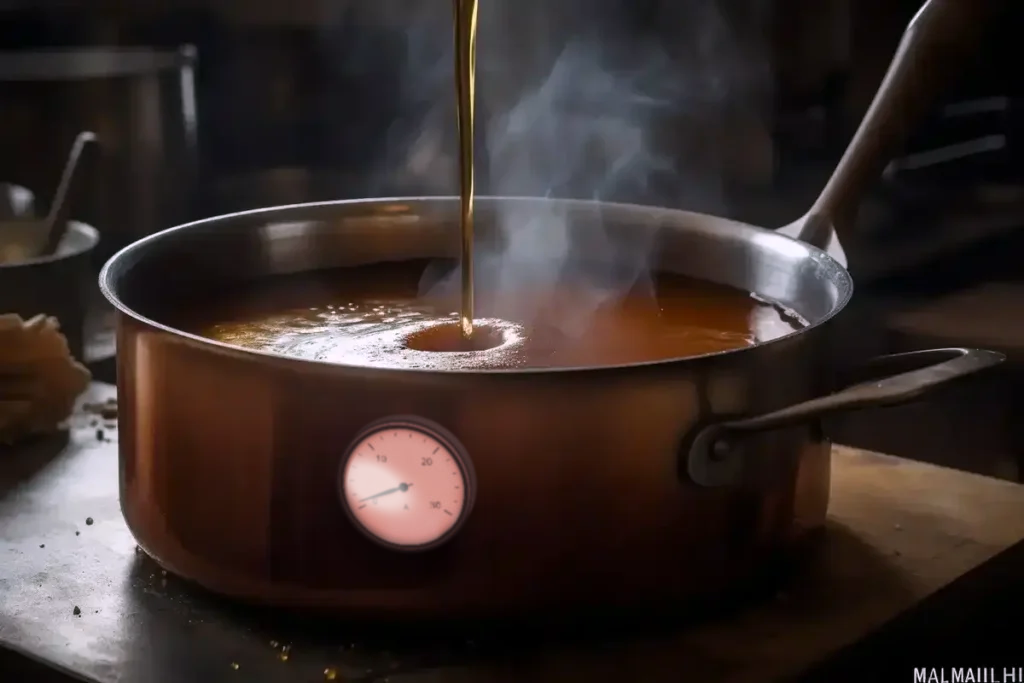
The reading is 1
